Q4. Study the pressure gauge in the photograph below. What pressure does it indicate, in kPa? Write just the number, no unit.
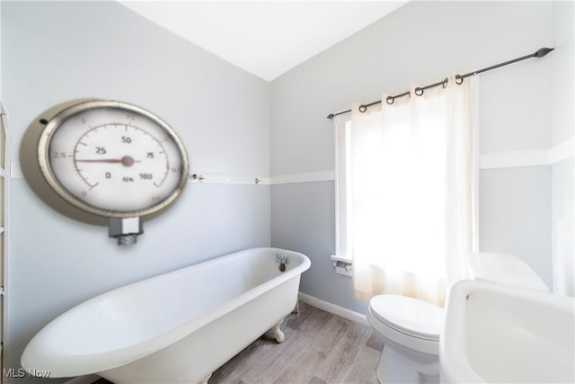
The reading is 15
